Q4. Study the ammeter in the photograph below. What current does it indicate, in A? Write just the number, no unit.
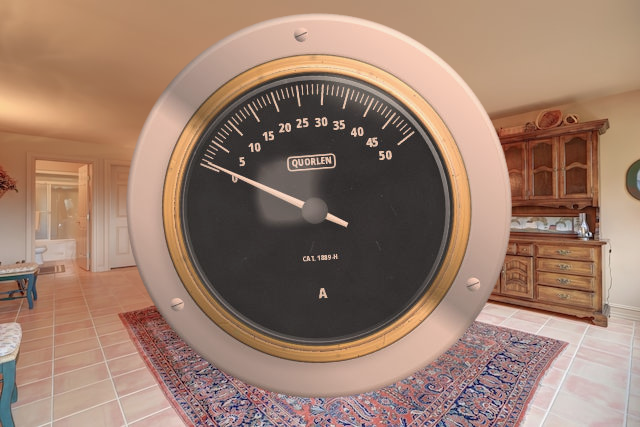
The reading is 1
